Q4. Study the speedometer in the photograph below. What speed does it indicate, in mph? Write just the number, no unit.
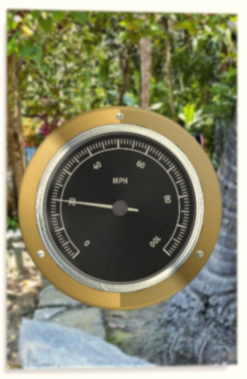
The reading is 20
